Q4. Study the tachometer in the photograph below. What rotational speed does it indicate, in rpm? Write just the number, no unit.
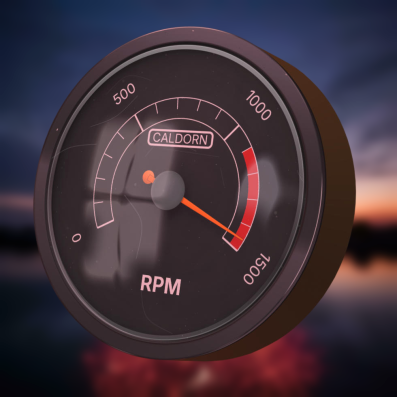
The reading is 1450
